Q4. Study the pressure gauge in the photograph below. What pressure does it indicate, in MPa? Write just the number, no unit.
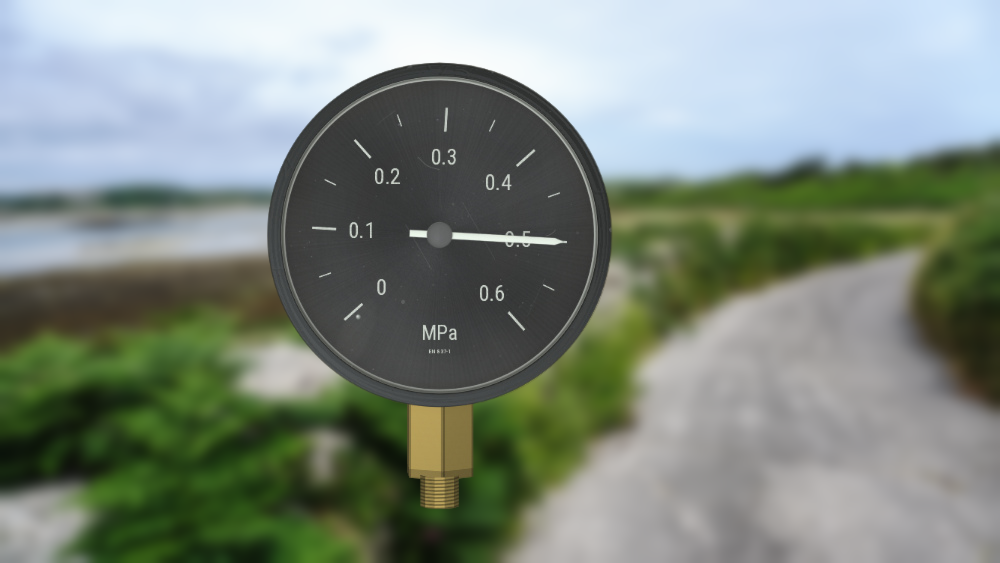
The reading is 0.5
